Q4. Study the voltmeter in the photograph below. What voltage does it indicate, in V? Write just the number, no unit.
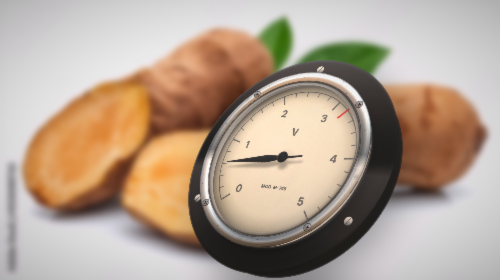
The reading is 0.6
